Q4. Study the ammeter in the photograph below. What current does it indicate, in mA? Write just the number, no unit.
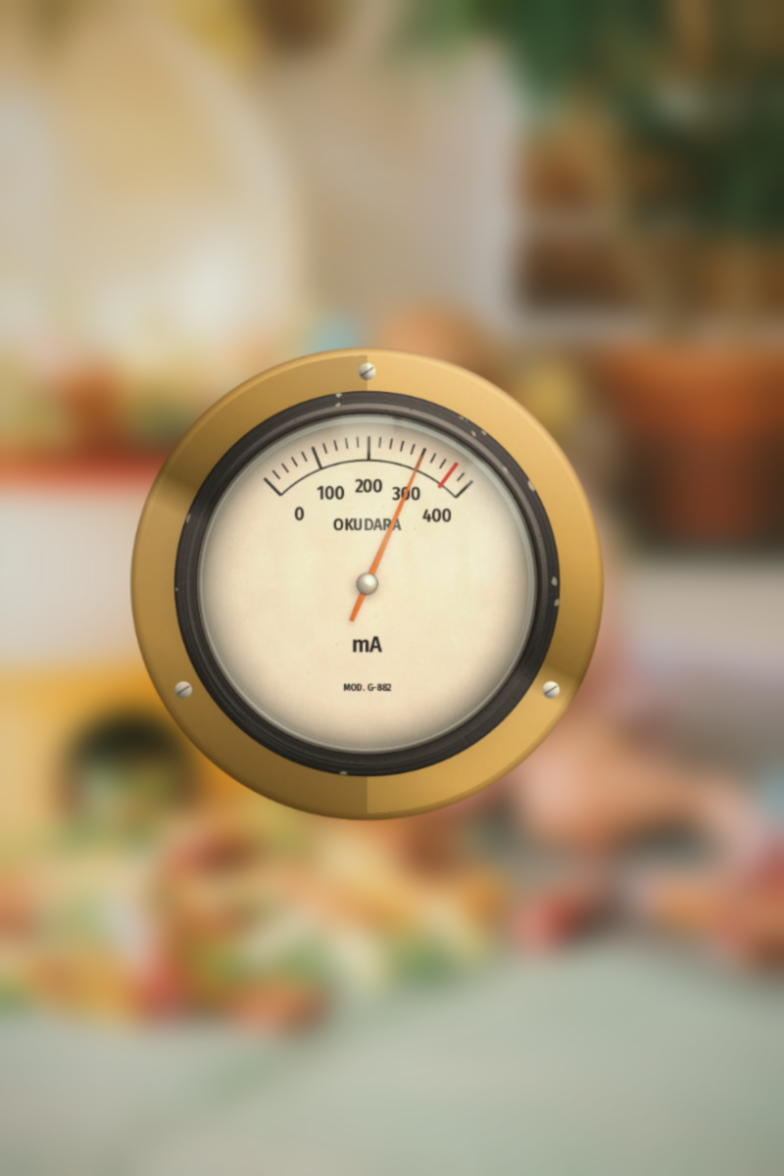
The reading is 300
